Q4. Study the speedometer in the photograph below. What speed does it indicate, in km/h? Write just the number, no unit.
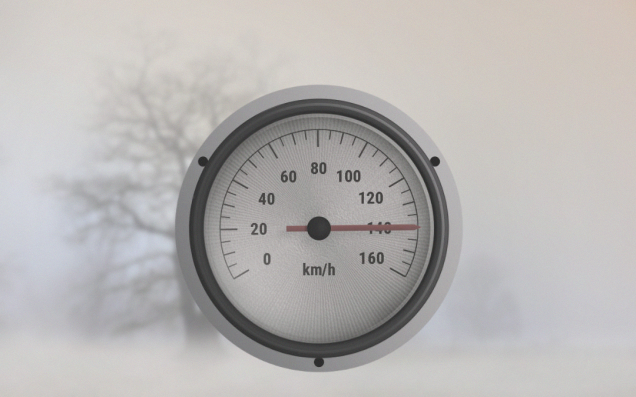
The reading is 140
